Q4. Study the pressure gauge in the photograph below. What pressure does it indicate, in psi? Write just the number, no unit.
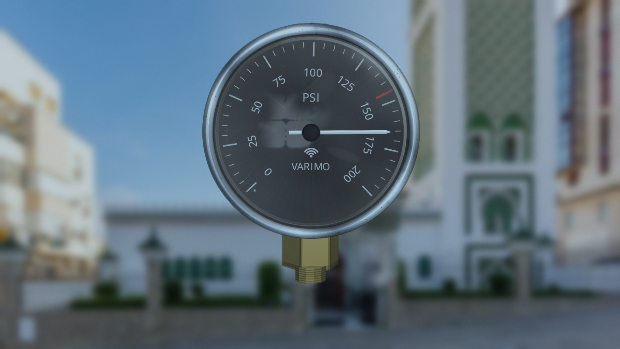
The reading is 165
